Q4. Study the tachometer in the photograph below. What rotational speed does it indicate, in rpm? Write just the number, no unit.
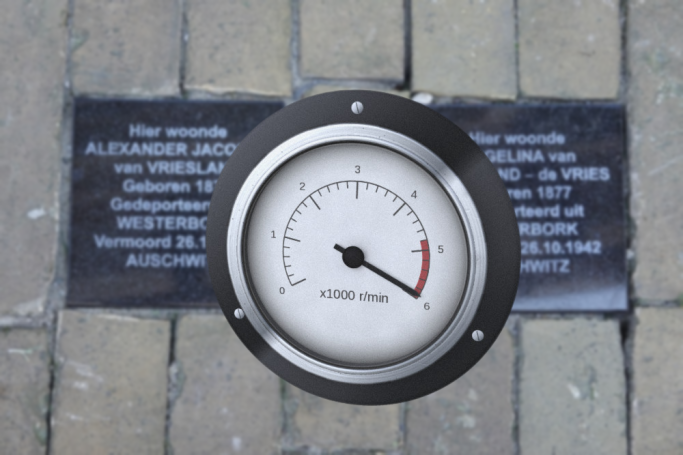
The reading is 5900
